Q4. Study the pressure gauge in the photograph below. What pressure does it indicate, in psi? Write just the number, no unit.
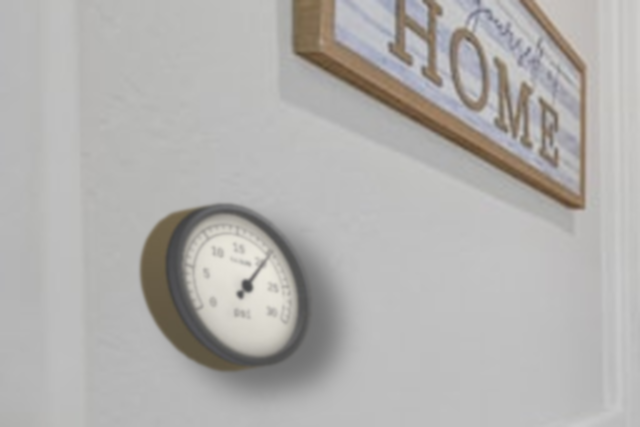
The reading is 20
